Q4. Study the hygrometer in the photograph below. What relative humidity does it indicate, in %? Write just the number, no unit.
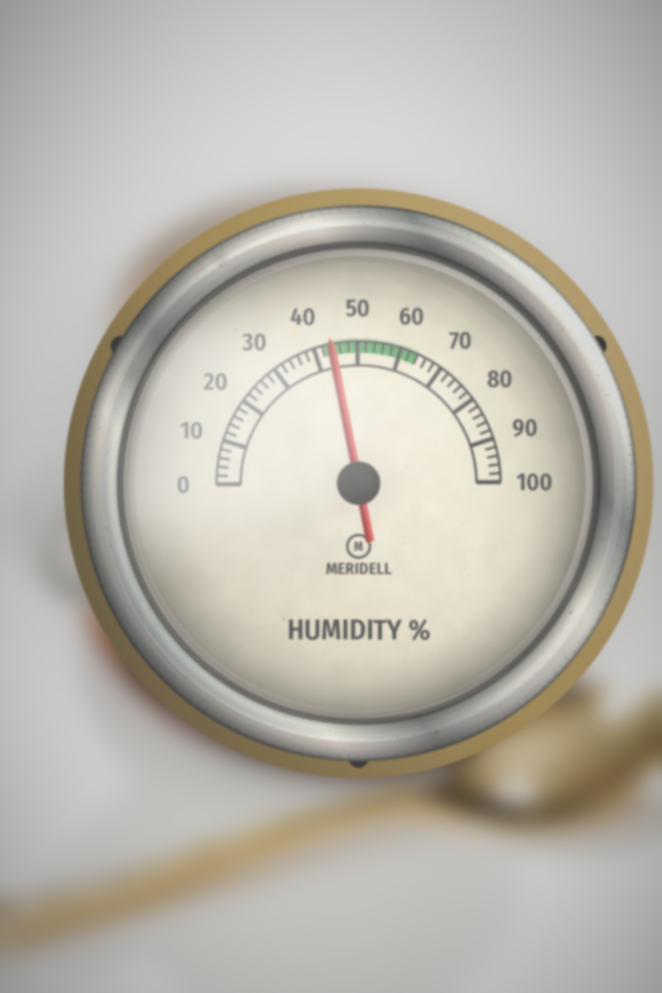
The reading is 44
